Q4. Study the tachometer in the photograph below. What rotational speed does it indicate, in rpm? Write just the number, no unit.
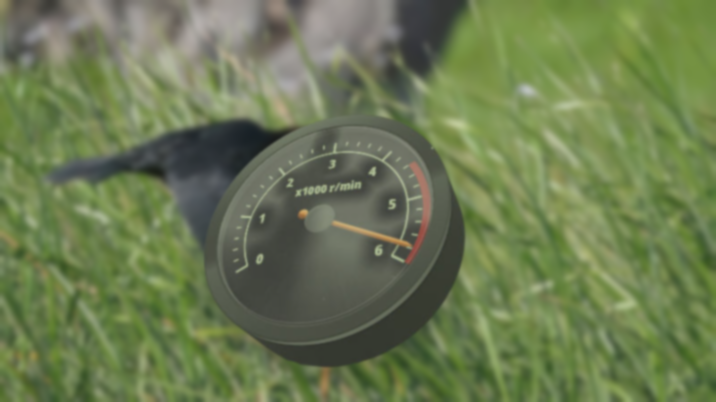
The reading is 5800
